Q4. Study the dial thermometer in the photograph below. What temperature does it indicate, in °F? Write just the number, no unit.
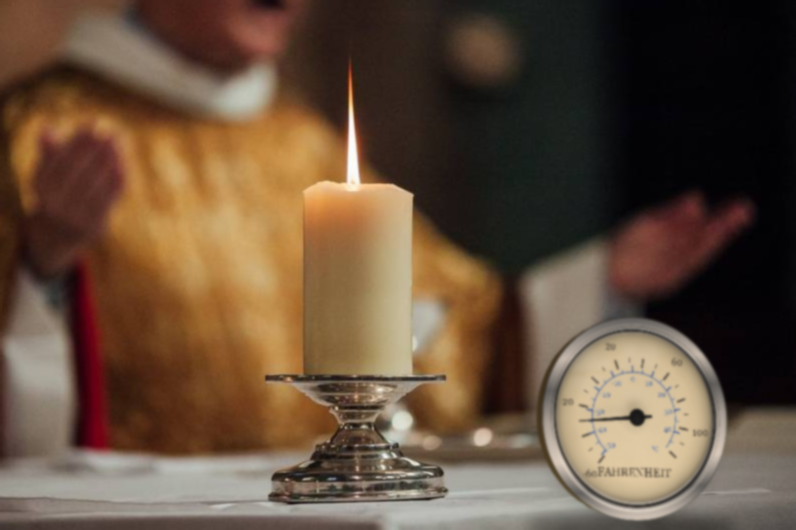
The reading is -30
